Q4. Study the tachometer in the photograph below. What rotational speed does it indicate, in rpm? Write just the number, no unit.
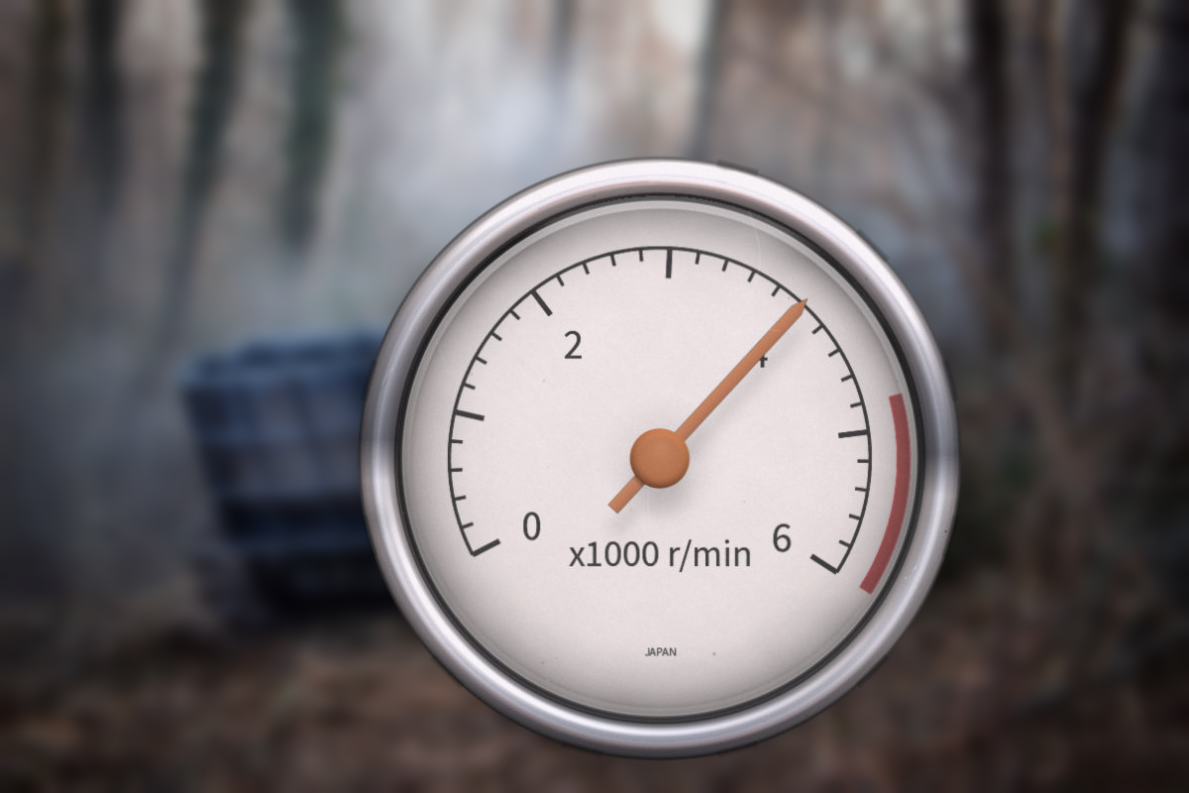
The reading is 4000
